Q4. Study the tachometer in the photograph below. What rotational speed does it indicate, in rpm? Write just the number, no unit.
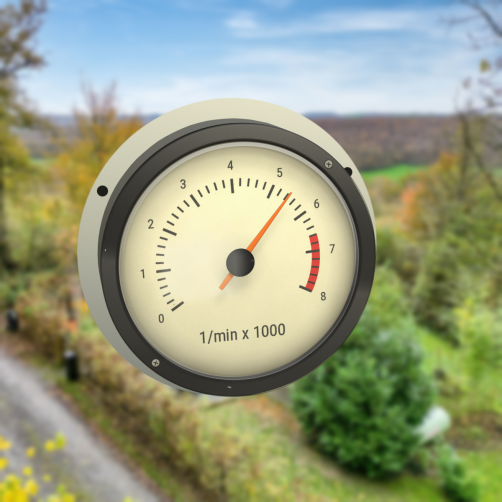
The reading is 5400
